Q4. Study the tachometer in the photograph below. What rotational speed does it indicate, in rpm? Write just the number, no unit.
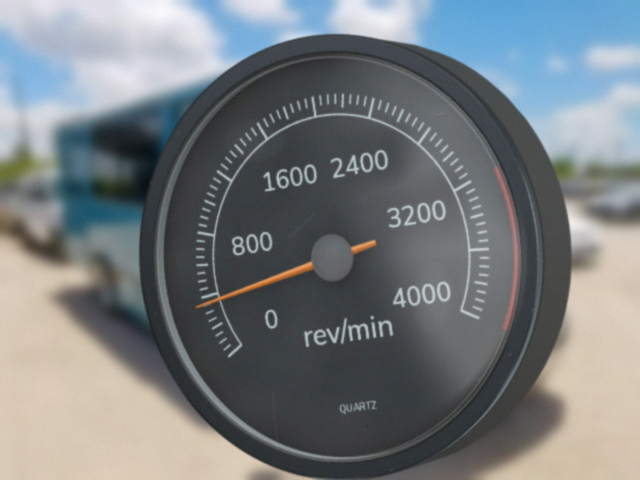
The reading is 350
